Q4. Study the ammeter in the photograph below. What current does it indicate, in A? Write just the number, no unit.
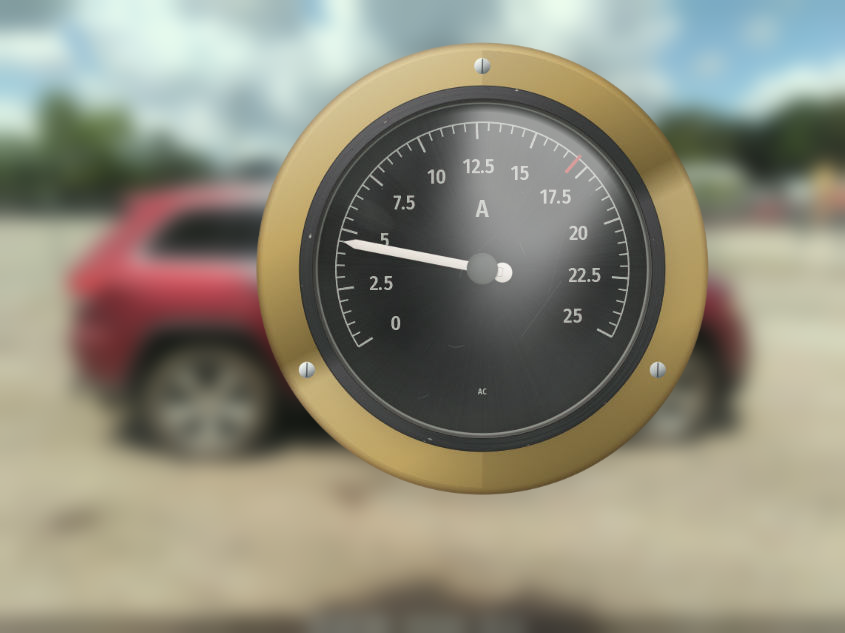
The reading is 4.5
